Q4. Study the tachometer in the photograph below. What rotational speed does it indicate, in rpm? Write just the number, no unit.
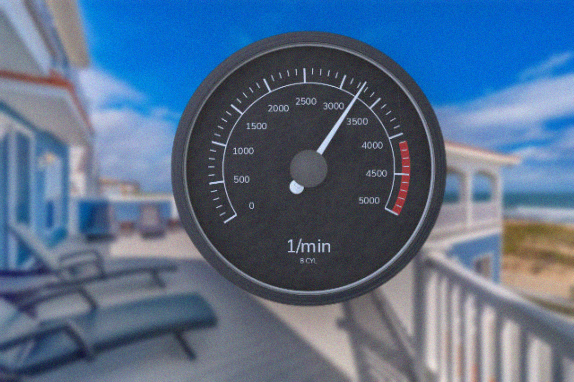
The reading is 3250
